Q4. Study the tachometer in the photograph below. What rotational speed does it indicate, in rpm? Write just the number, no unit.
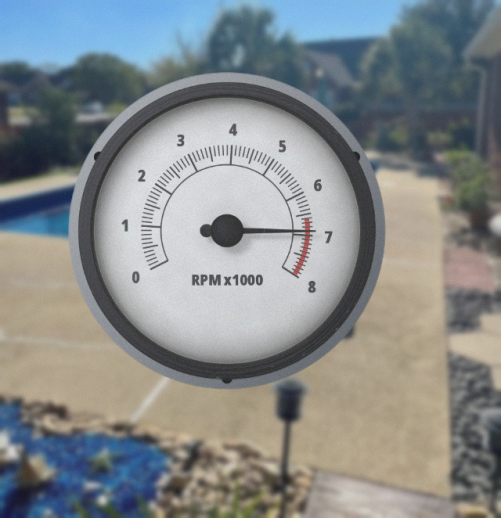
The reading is 6900
